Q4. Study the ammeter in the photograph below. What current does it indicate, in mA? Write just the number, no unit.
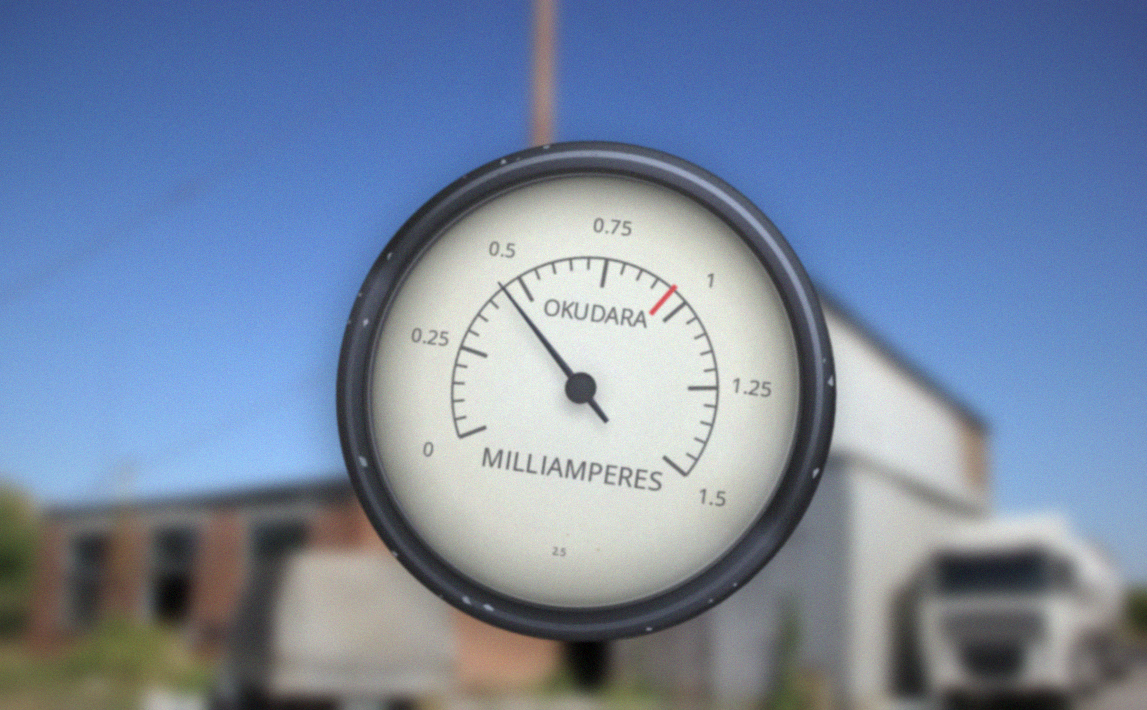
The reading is 0.45
